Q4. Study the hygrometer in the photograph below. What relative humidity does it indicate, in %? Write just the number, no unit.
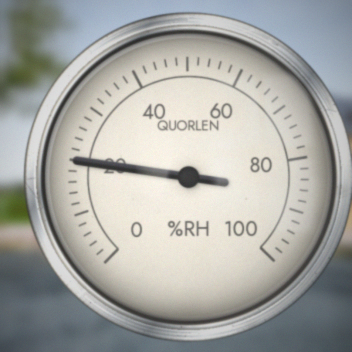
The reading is 20
